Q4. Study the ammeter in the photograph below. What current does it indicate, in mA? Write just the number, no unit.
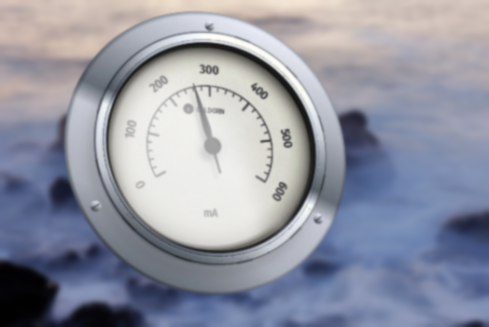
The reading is 260
